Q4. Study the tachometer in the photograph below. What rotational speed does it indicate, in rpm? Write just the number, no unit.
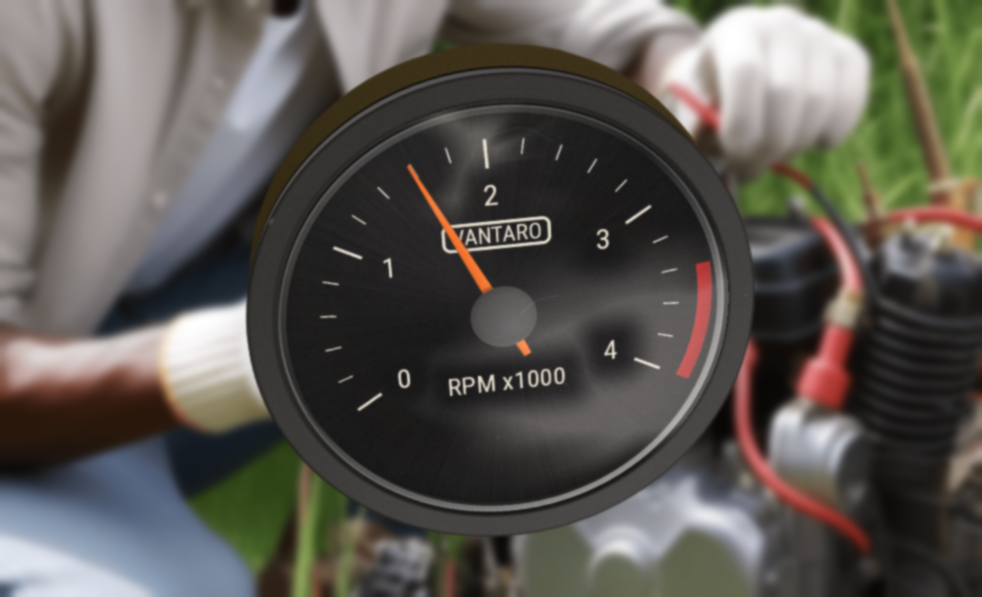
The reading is 1600
